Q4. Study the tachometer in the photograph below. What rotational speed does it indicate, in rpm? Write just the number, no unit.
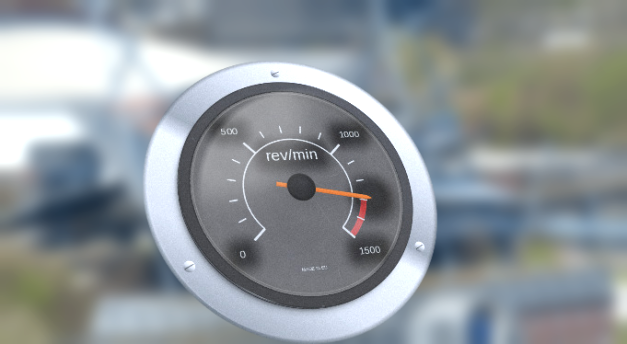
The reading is 1300
